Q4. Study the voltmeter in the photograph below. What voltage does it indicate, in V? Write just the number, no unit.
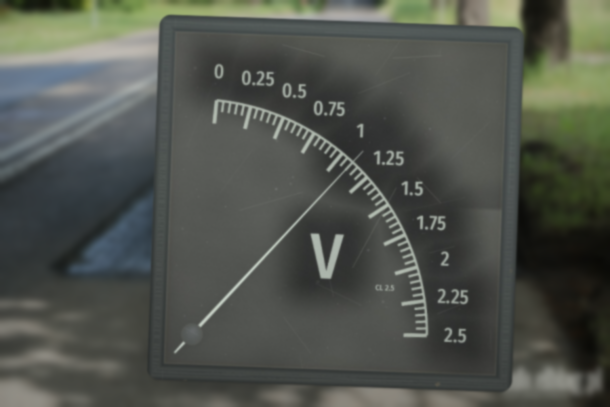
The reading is 1.1
